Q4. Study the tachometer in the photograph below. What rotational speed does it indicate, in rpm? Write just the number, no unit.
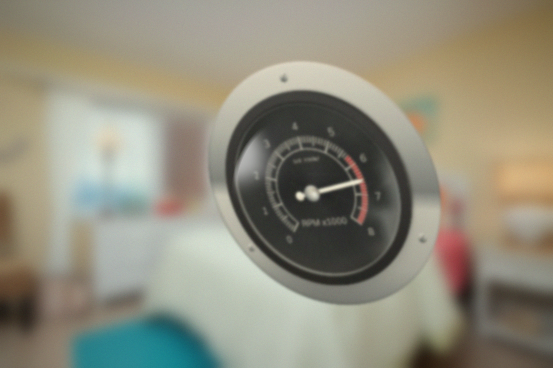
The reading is 6500
